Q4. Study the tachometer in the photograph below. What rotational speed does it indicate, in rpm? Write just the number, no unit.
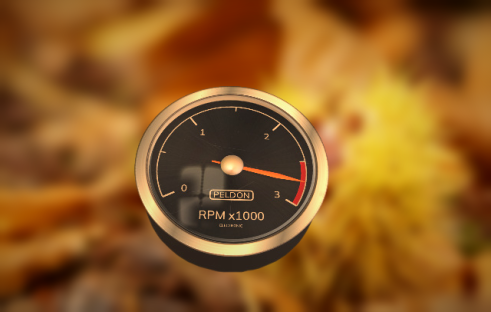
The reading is 2750
